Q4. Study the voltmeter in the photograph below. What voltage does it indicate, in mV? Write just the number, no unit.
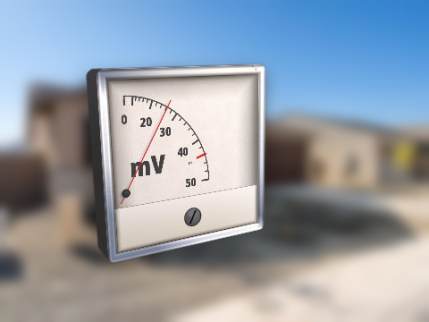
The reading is 26
